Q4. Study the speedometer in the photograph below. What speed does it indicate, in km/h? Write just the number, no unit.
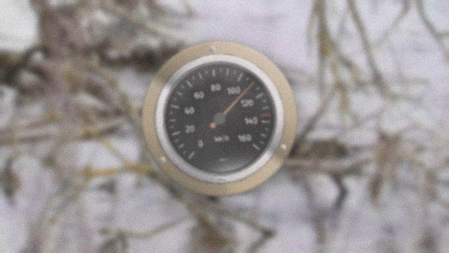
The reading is 110
